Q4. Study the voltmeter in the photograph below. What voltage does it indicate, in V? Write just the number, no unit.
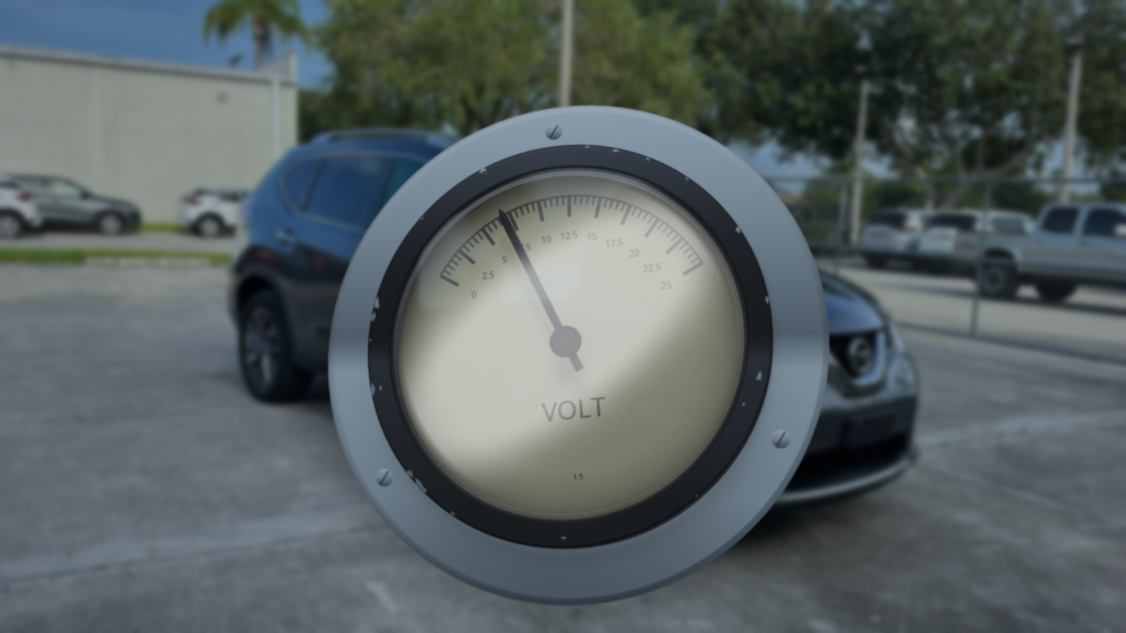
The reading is 7
